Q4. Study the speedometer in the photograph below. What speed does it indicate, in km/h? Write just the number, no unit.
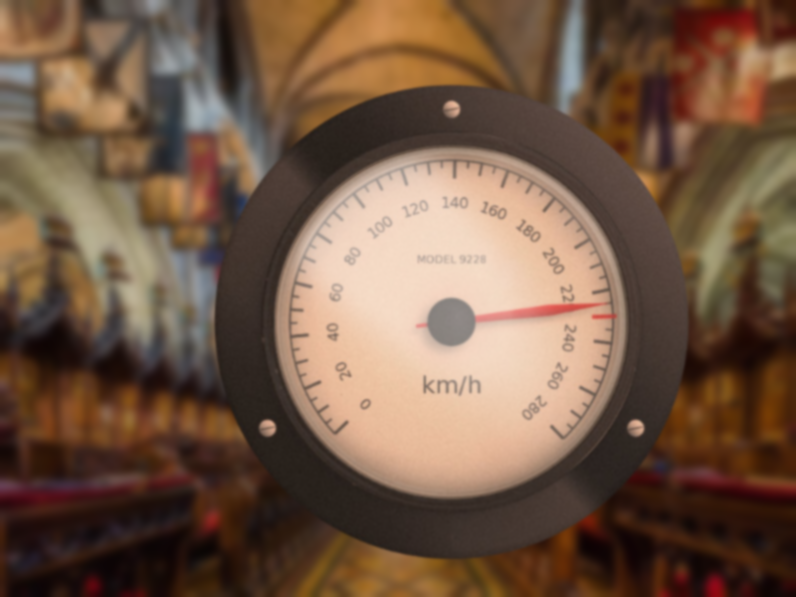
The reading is 225
